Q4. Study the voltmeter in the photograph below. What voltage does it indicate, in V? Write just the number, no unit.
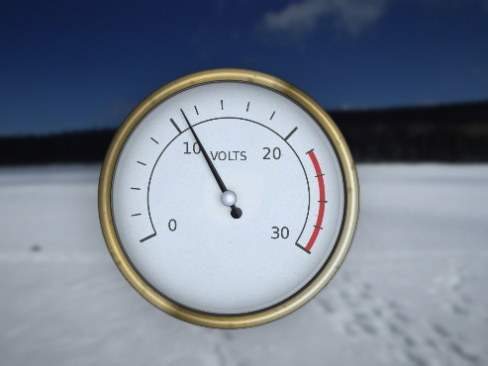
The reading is 11
